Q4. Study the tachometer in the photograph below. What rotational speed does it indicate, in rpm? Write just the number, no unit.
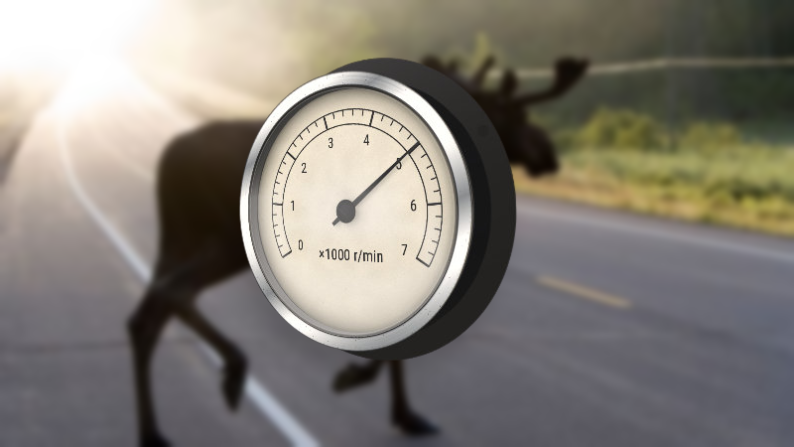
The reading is 5000
